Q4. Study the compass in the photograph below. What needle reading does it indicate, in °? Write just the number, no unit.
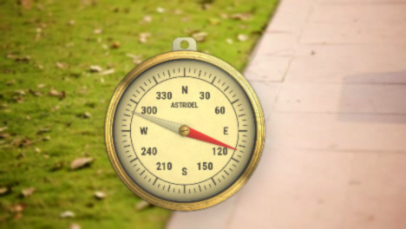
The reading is 110
